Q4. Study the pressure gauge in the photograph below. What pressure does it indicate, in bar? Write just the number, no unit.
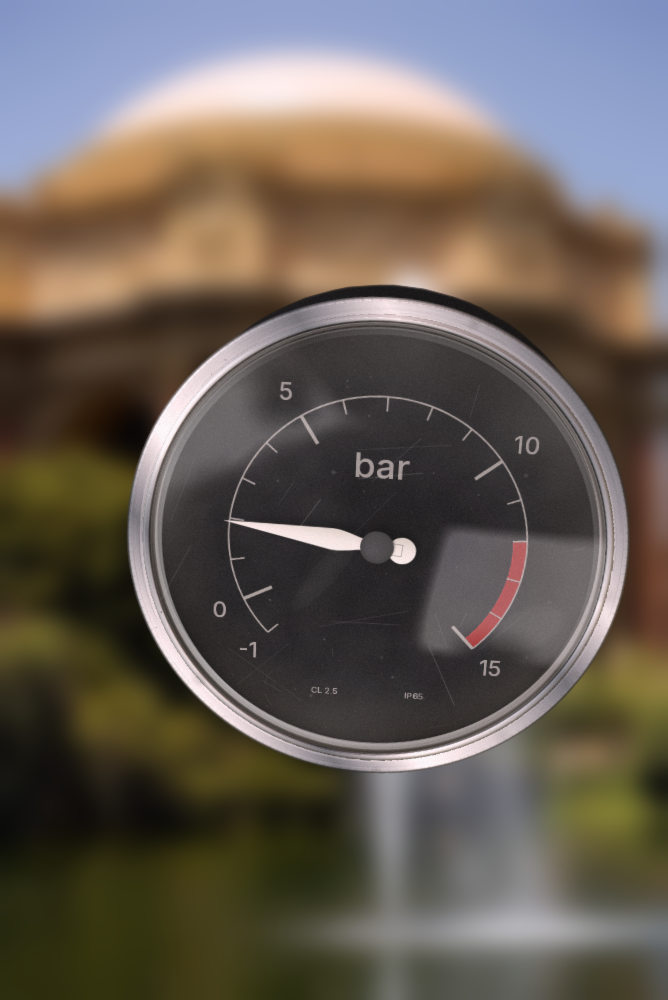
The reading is 2
